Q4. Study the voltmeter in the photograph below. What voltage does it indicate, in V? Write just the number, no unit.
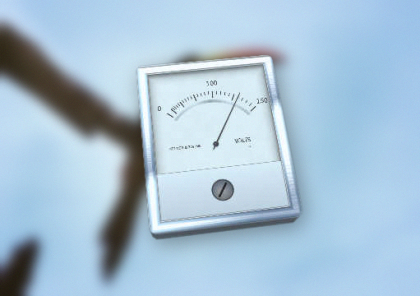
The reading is 130
